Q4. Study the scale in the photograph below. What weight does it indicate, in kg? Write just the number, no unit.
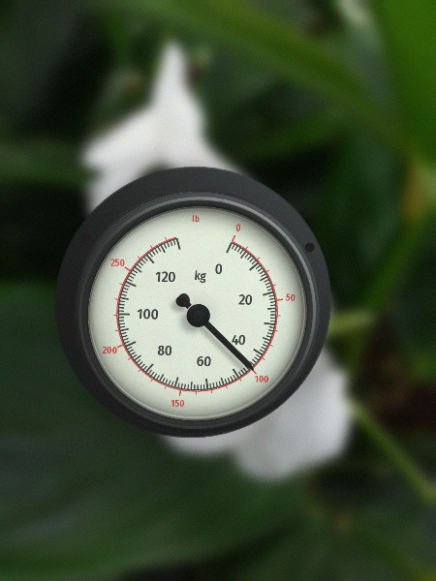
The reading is 45
